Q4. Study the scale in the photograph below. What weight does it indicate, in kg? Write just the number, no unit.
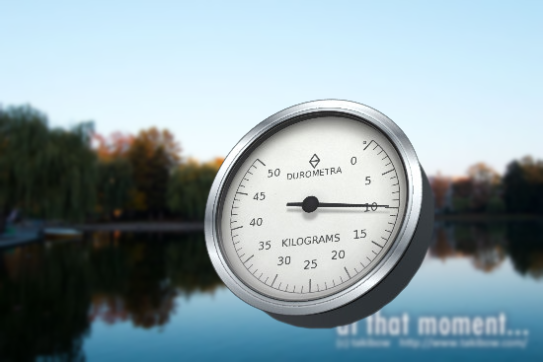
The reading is 10
